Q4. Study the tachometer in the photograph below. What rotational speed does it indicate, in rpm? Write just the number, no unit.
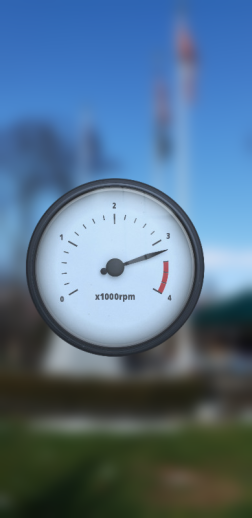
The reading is 3200
